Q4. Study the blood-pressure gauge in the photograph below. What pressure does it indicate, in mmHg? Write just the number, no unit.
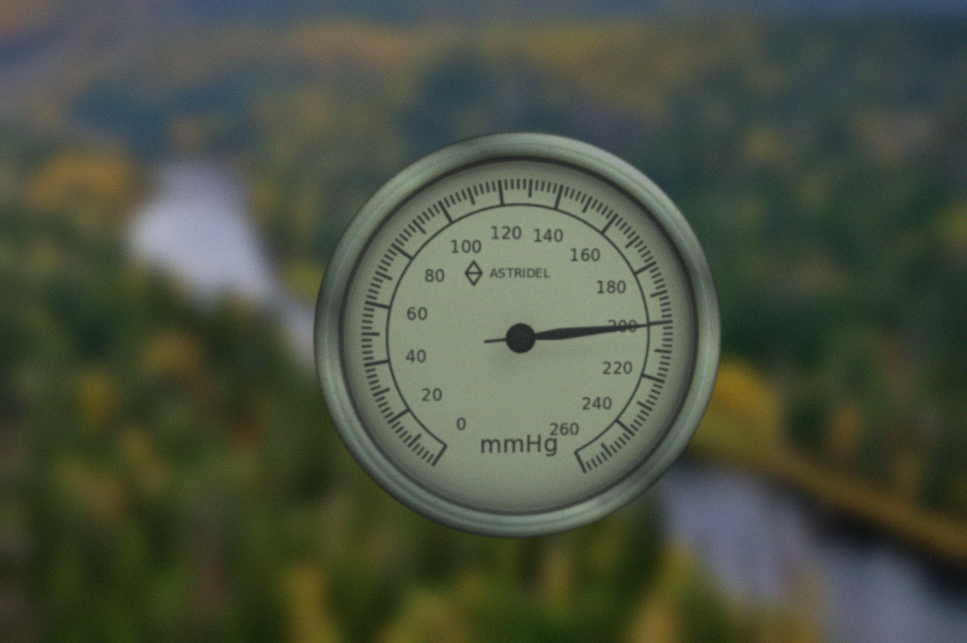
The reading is 200
